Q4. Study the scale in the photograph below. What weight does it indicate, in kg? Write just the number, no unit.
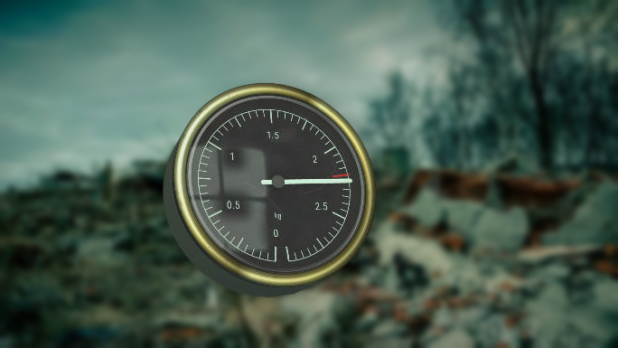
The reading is 2.25
